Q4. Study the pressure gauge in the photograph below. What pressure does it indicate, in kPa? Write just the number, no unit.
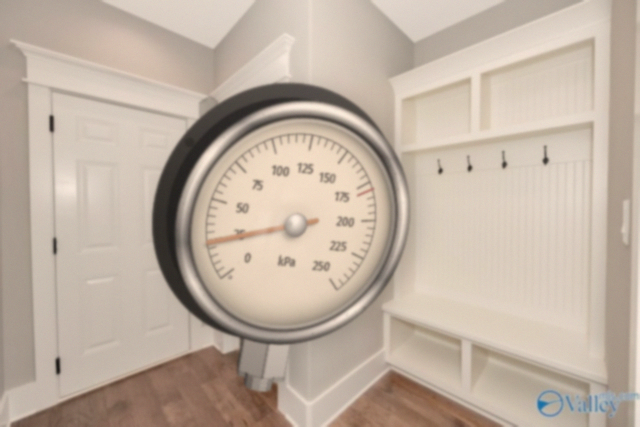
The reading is 25
